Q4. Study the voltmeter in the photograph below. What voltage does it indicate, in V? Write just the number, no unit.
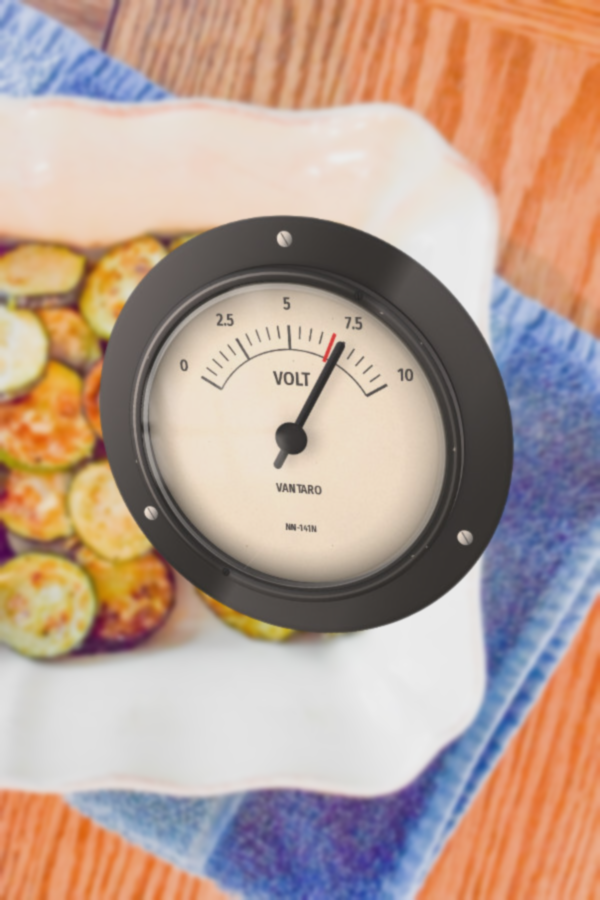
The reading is 7.5
